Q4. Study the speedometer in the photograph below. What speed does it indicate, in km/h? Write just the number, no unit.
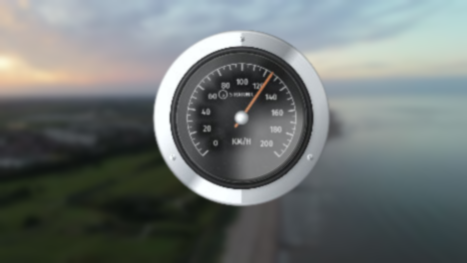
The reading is 125
